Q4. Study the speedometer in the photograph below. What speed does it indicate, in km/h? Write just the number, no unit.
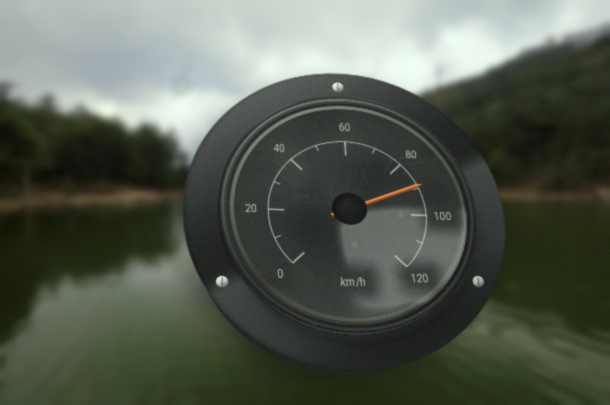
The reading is 90
